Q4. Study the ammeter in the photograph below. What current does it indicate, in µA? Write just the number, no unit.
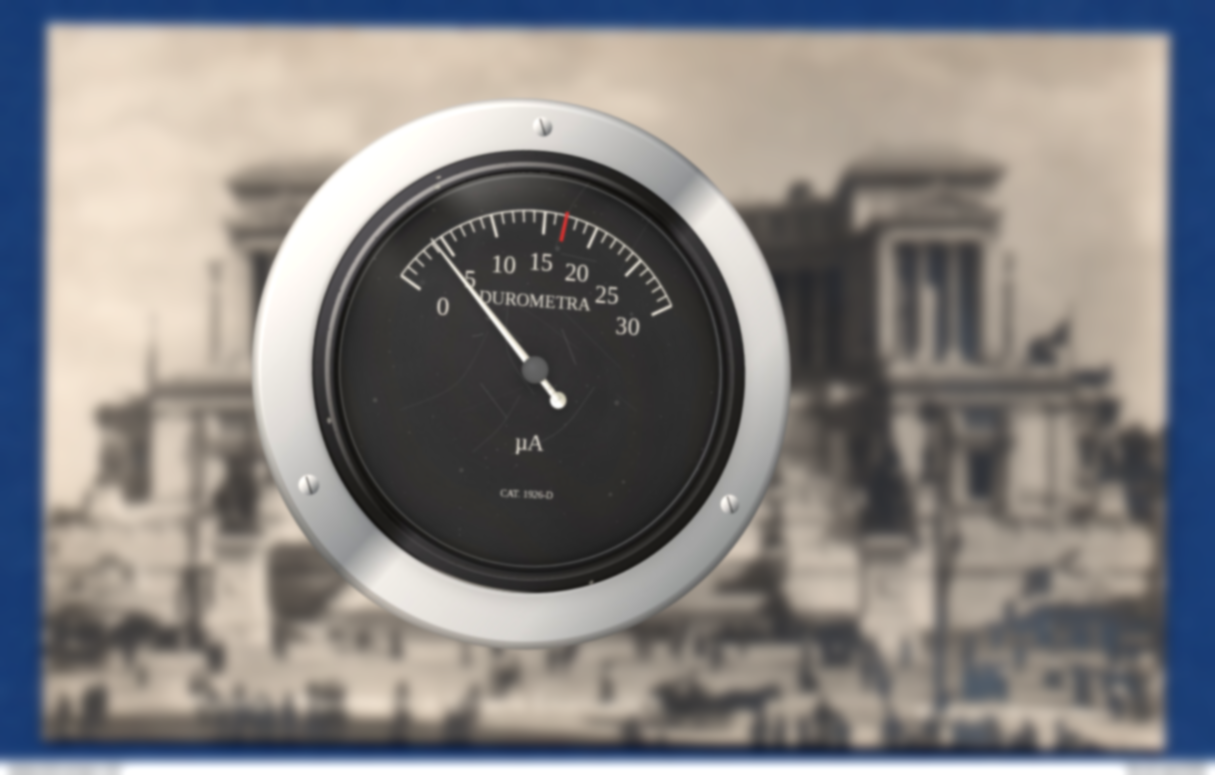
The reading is 4
